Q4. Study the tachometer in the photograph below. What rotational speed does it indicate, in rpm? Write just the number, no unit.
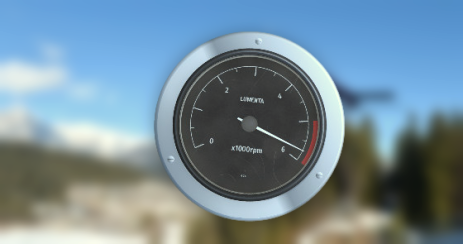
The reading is 5750
